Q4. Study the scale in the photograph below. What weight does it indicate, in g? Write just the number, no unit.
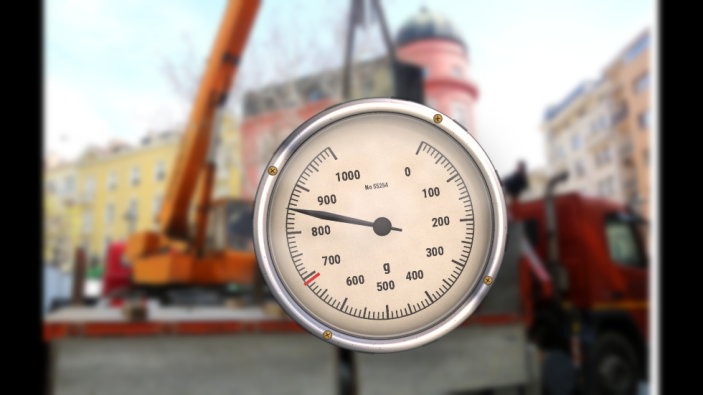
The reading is 850
